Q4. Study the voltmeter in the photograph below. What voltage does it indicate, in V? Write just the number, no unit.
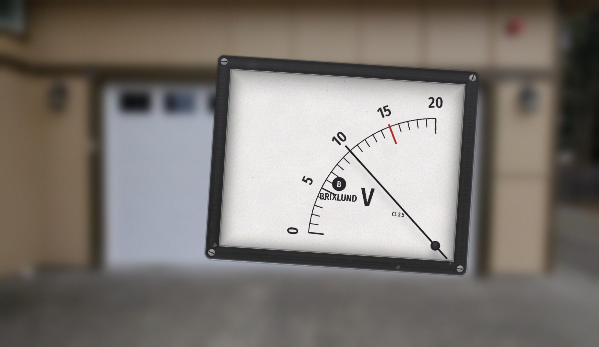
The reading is 10
